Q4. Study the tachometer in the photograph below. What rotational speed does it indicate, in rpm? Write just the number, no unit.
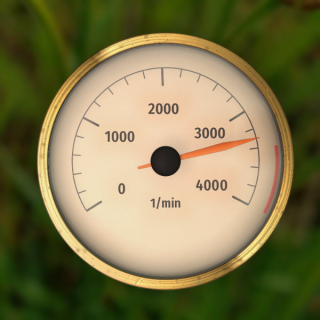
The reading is 3300
